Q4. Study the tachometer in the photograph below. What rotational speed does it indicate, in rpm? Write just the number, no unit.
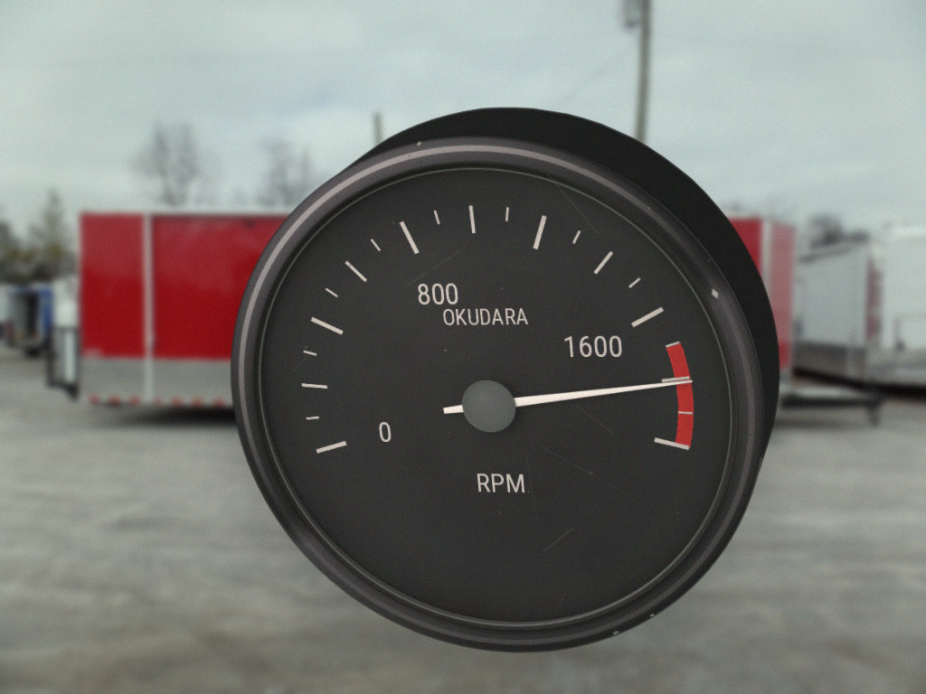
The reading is 1800
